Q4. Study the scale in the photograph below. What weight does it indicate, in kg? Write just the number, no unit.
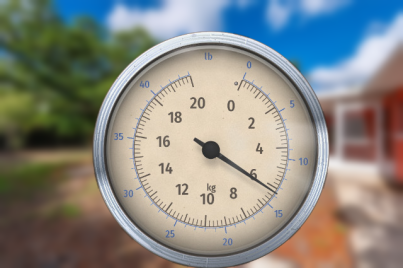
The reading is 6.2
